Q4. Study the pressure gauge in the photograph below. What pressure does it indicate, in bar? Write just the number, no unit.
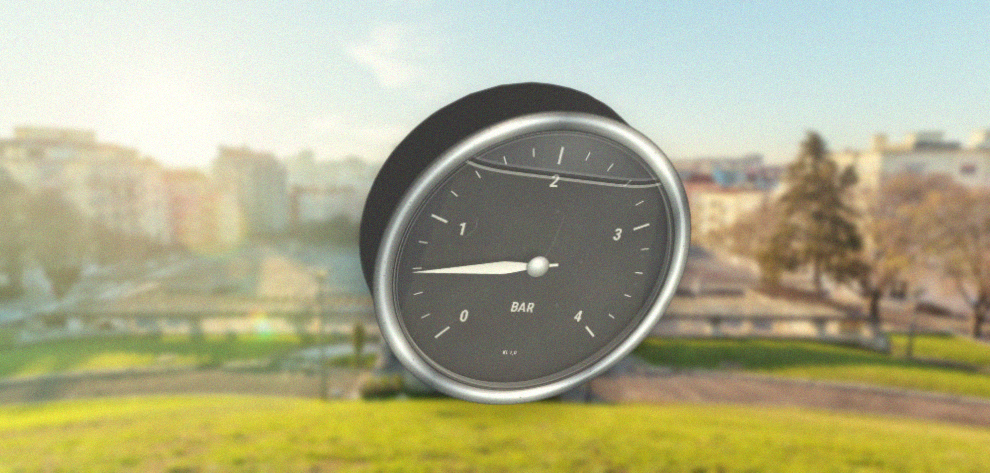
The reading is 0.6
